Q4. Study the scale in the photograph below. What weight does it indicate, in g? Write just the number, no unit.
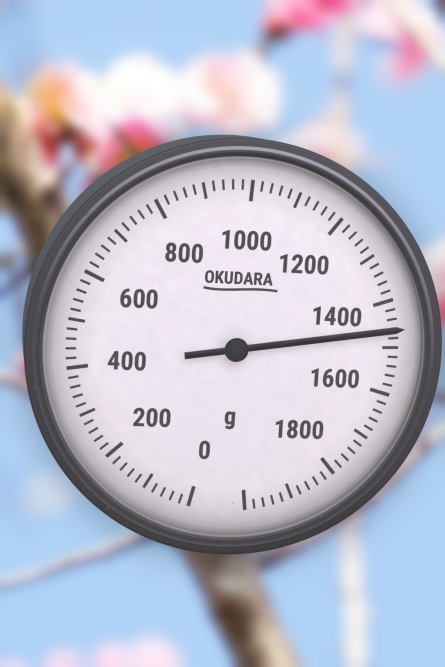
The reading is 1460
